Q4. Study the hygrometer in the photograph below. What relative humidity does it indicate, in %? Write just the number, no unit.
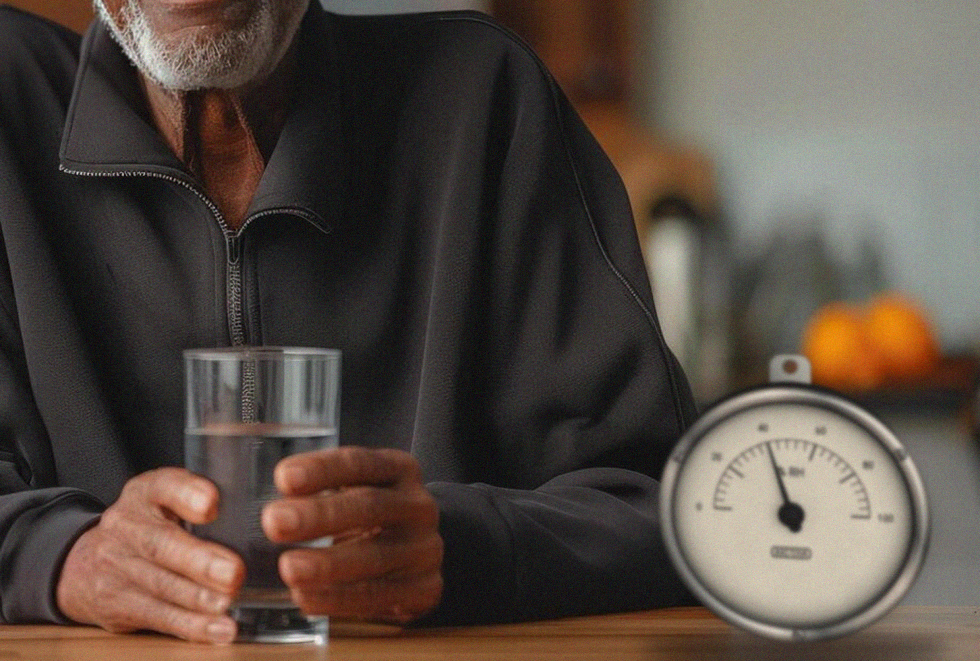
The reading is 40
